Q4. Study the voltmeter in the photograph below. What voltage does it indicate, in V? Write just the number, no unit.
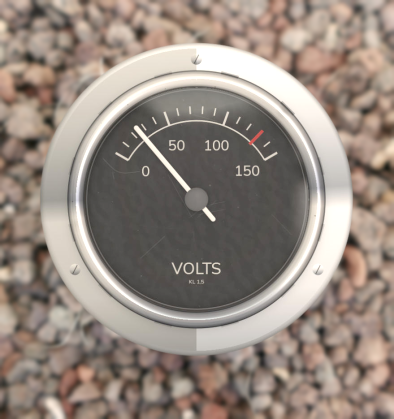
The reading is 25
